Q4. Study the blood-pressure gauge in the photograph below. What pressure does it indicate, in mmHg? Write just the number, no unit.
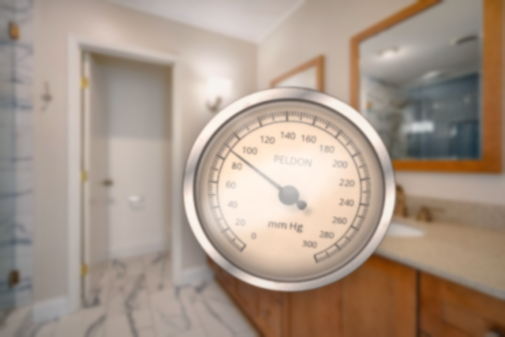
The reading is 90
